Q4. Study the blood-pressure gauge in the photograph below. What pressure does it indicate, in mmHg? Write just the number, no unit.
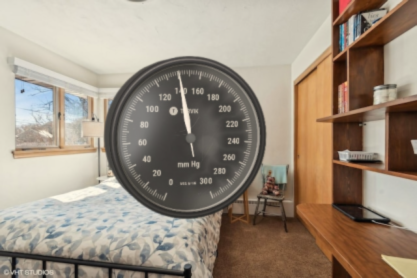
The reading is 140
